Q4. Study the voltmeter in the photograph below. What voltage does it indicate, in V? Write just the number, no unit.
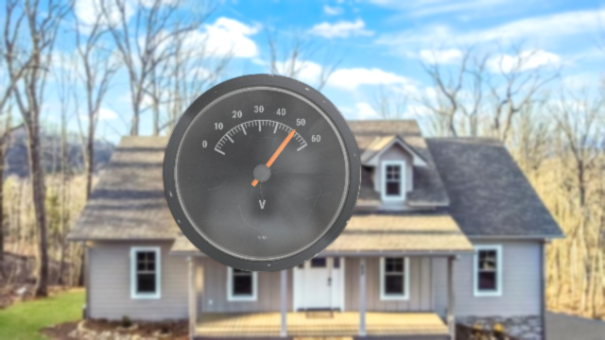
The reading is 50
